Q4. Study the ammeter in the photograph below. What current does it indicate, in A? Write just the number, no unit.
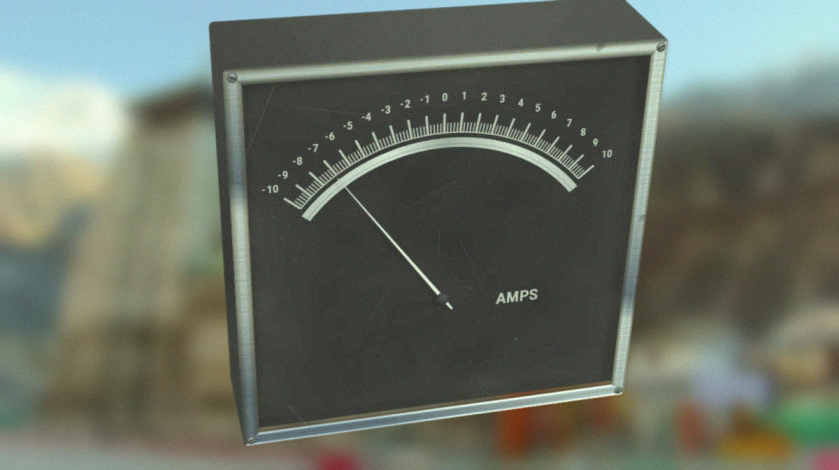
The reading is -7
